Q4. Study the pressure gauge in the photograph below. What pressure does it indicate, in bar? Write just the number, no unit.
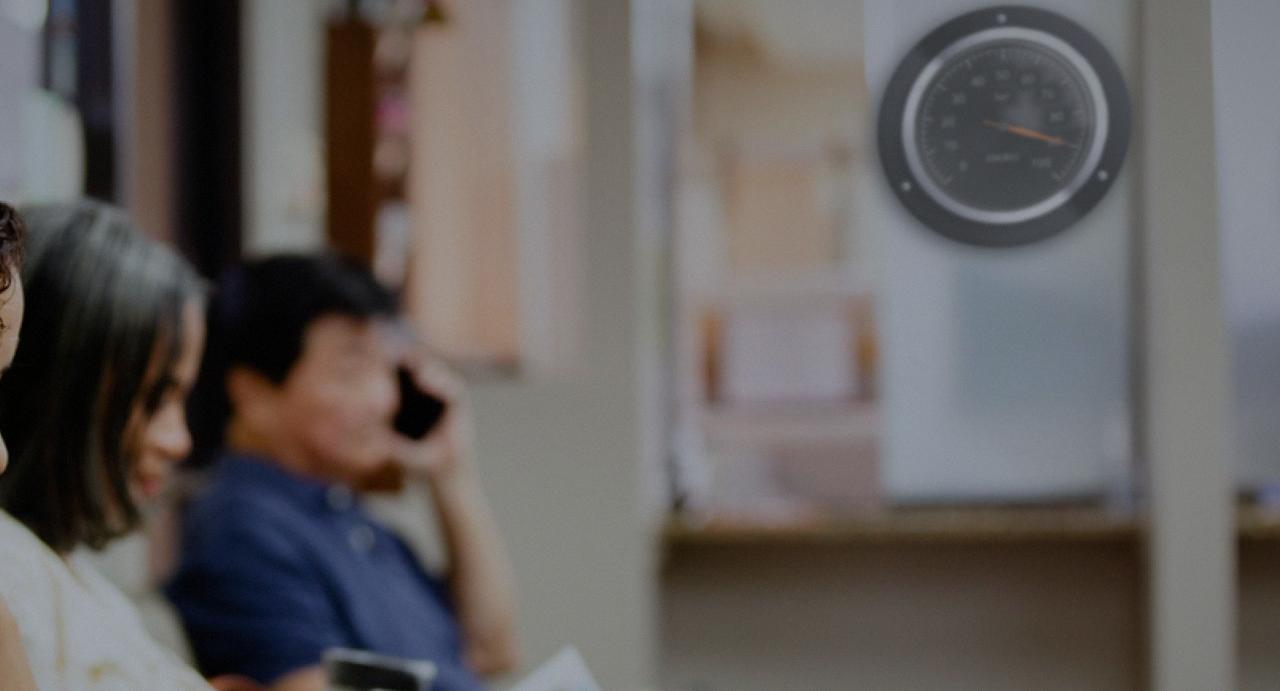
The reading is 90
